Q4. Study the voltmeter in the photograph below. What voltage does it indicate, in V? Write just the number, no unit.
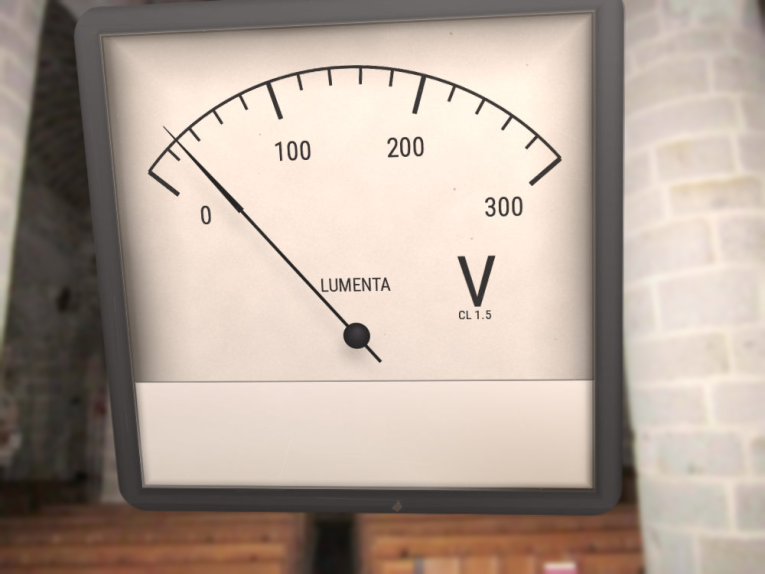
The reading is 30
